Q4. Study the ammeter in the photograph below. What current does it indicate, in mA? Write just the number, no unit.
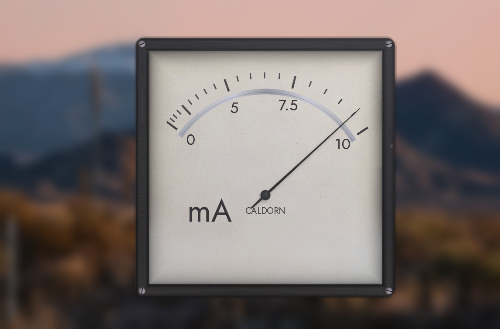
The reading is 9.5
